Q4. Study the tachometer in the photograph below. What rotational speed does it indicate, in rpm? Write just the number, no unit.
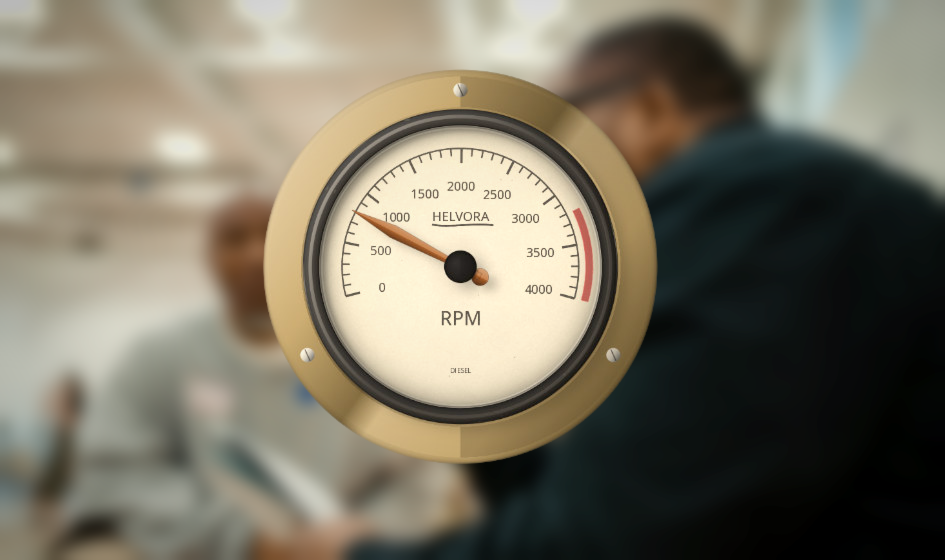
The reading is 800
